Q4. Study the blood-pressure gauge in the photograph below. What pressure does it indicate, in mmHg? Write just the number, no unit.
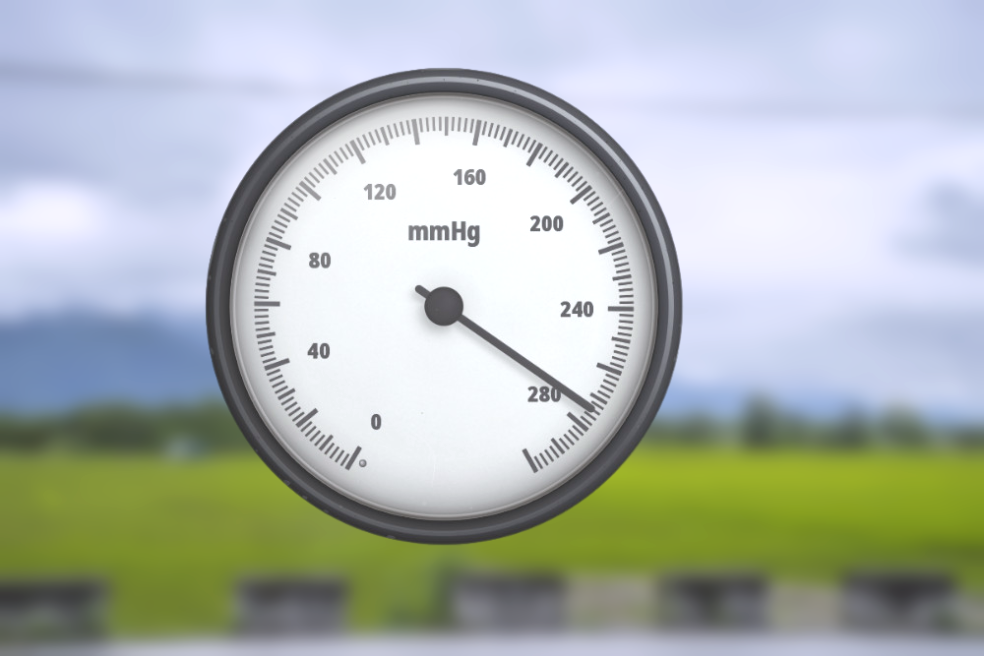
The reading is 274
